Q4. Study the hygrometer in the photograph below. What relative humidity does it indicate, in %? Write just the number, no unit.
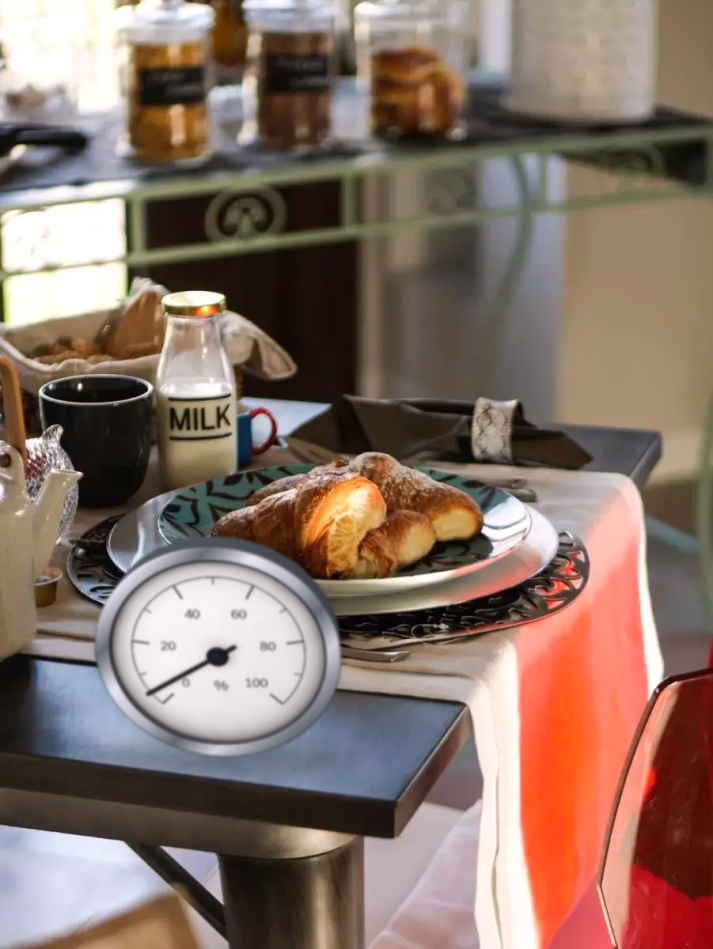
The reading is 5
